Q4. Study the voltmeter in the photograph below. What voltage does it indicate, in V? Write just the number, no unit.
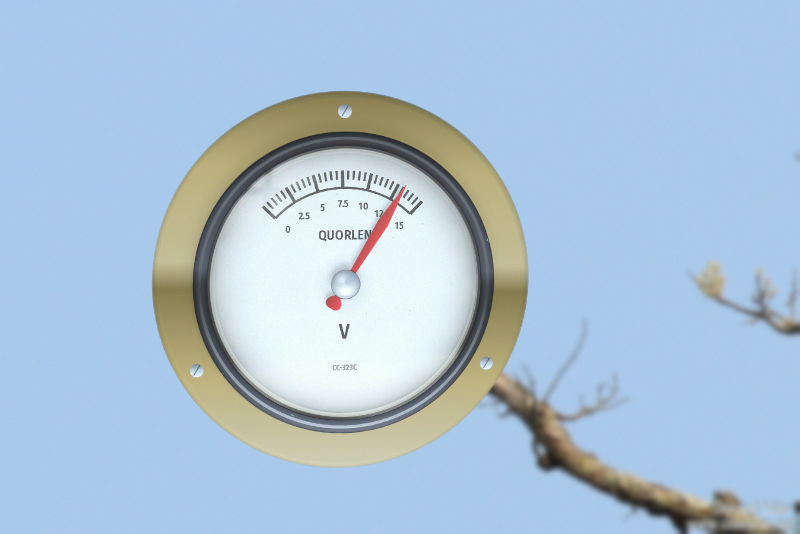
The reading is 13
